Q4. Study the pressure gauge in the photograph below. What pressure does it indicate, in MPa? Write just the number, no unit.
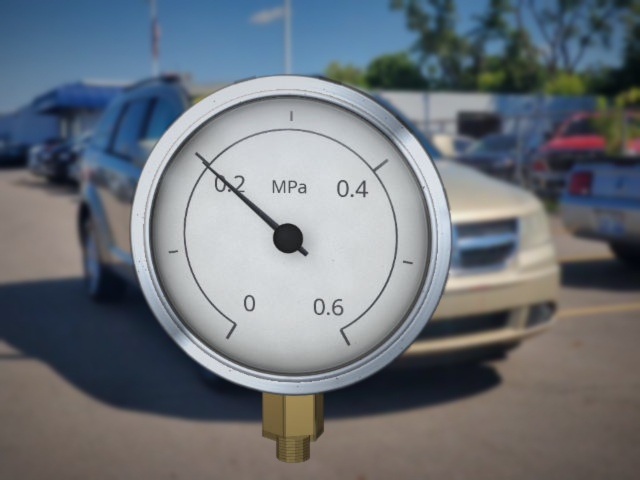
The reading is 0.2
